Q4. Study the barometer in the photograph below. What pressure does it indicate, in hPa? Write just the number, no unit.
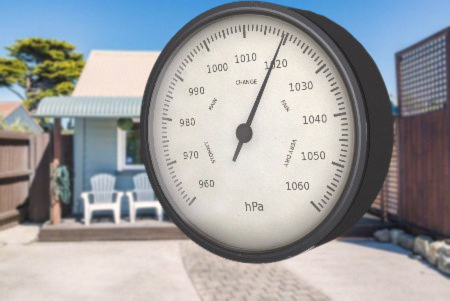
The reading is 1020
